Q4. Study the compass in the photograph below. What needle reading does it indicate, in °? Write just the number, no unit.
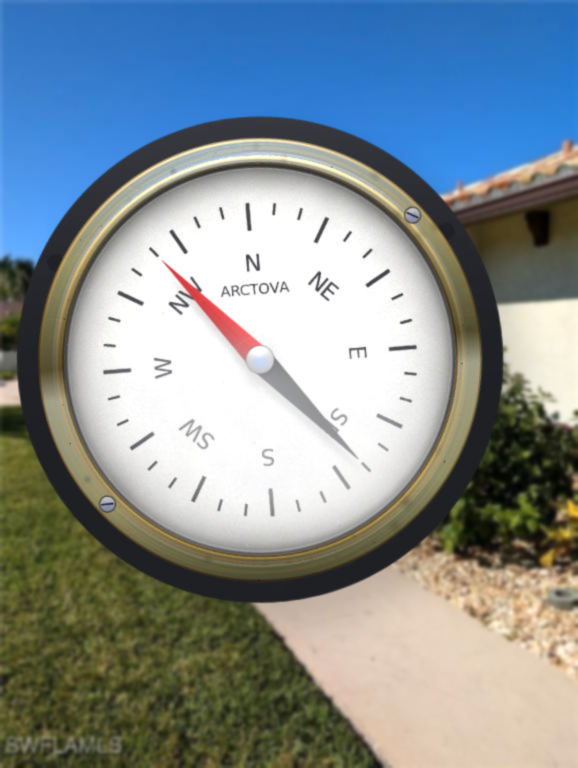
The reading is 320
